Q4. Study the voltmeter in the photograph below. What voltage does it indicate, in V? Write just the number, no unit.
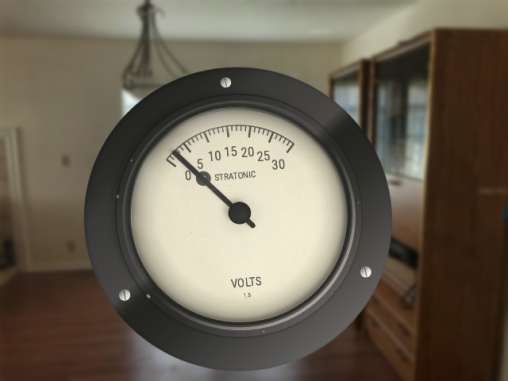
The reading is 2
